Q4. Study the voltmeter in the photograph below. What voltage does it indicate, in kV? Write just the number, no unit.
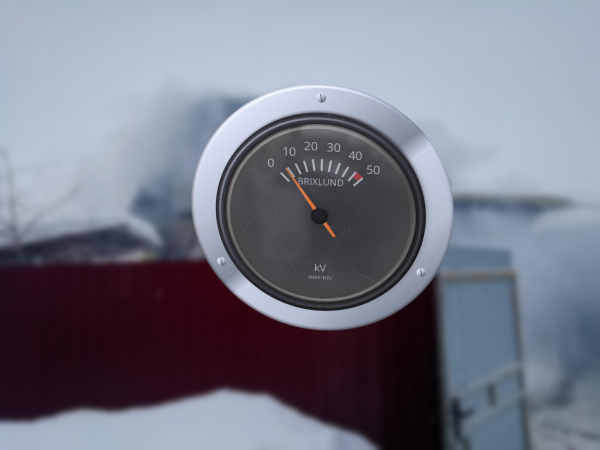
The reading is 5
